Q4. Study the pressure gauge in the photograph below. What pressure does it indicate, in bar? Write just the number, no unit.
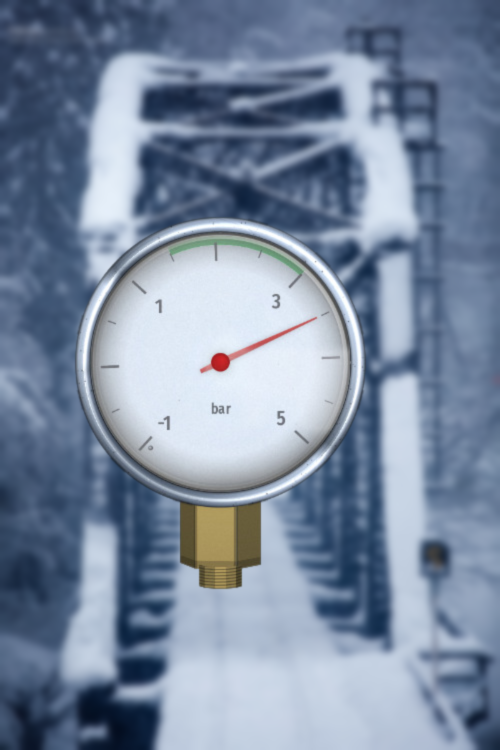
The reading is 3.5
